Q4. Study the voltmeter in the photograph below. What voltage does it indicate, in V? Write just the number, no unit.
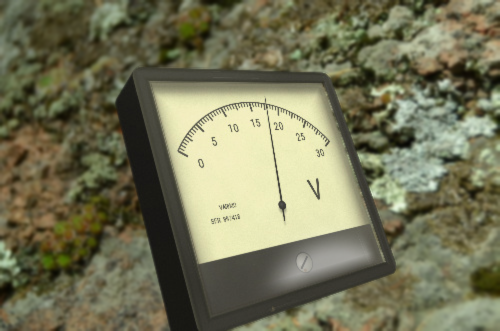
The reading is 17.5
